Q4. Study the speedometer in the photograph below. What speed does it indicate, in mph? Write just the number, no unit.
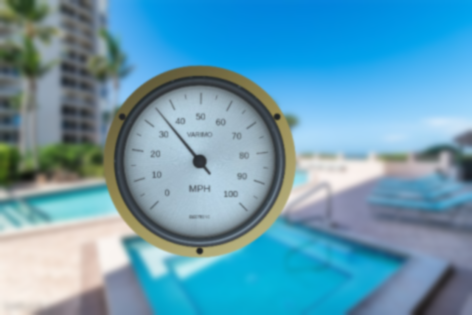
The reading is 35
